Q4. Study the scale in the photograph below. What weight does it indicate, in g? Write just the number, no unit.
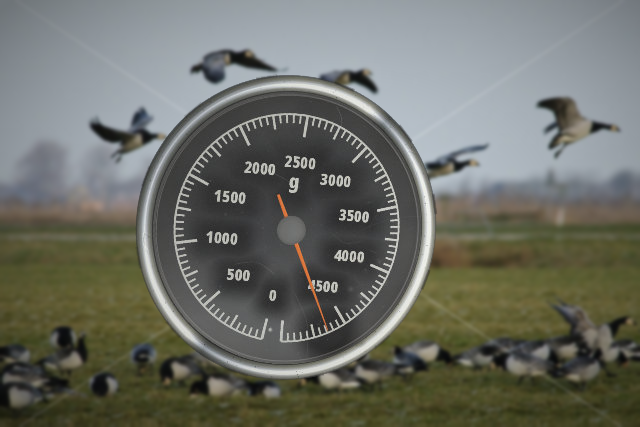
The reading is 4650
